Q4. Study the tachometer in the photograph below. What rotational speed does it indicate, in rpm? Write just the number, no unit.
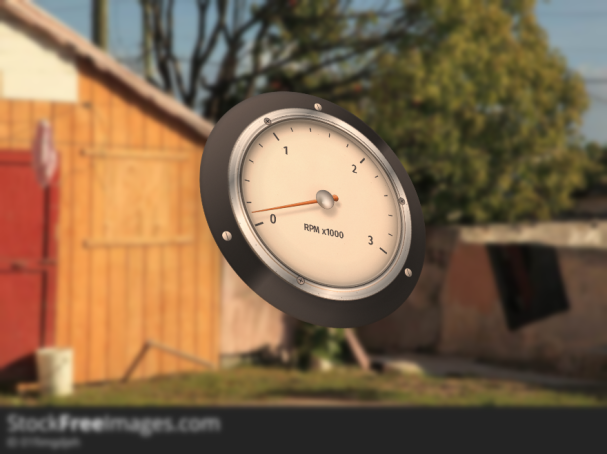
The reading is 100
